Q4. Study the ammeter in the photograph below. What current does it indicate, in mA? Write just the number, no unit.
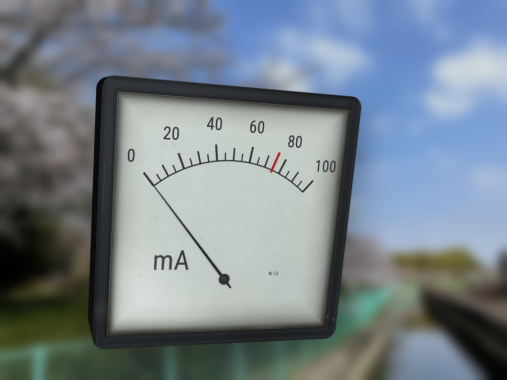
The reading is 0
